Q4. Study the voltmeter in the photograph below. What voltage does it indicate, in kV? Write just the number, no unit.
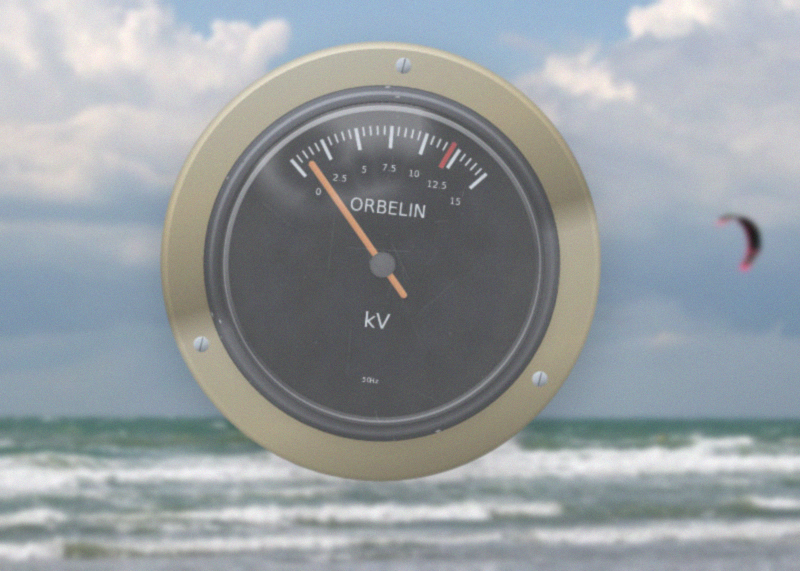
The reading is 1
